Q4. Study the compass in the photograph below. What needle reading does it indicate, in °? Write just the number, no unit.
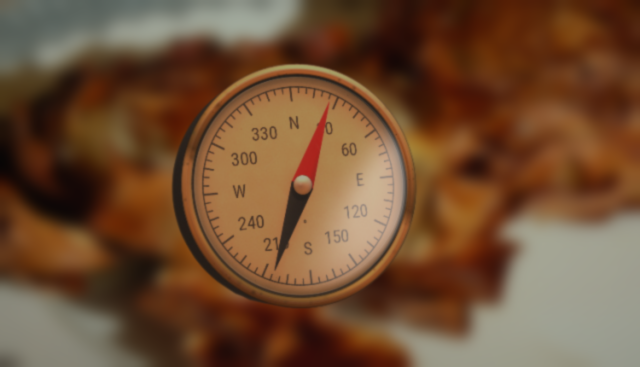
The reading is 25
